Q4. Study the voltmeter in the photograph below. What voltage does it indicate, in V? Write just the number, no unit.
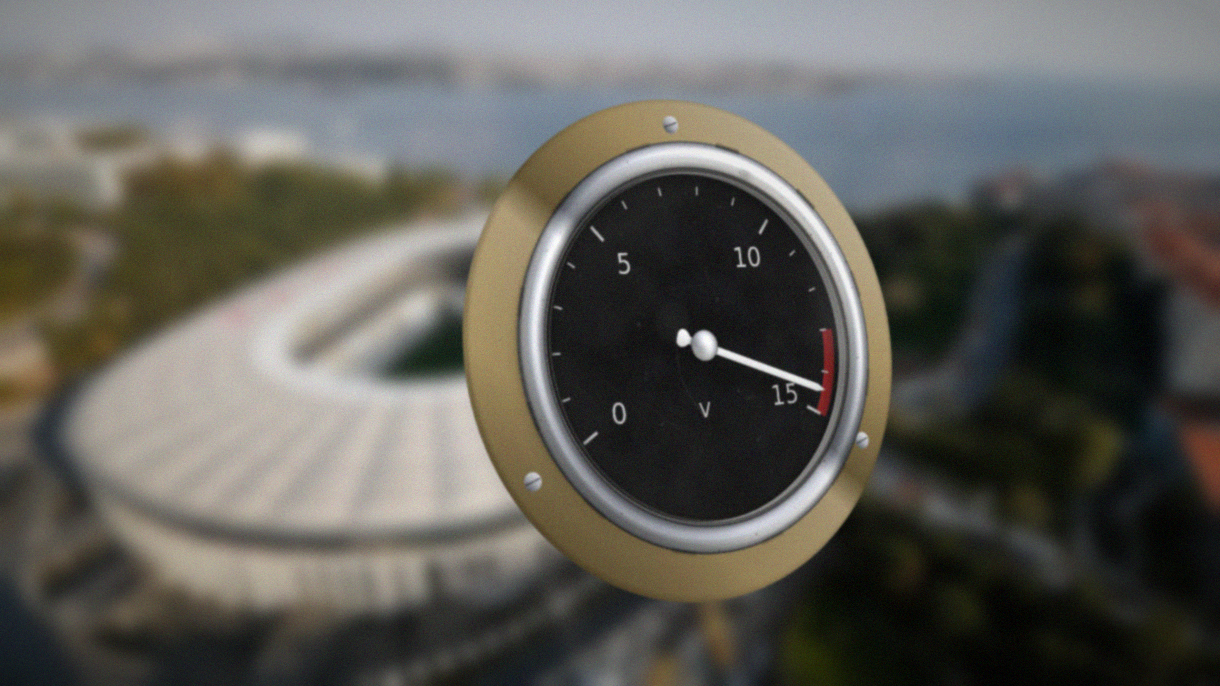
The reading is 14.5
